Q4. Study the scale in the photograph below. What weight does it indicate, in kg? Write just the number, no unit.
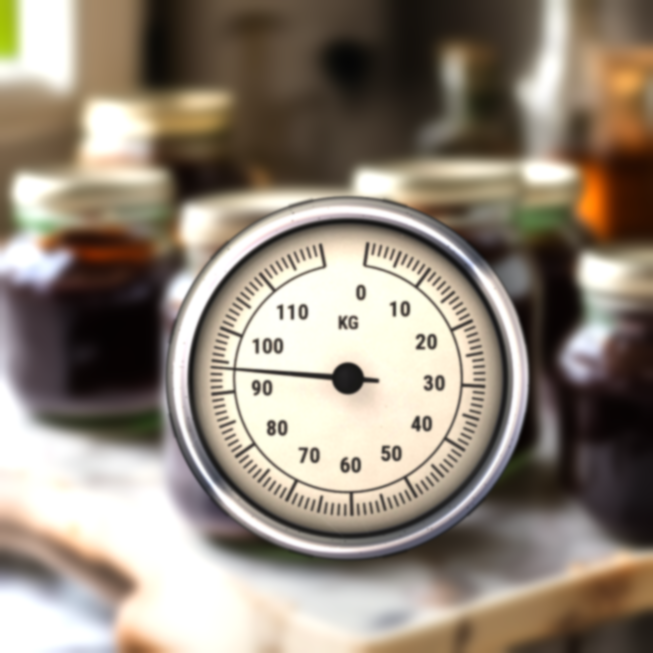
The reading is 94
